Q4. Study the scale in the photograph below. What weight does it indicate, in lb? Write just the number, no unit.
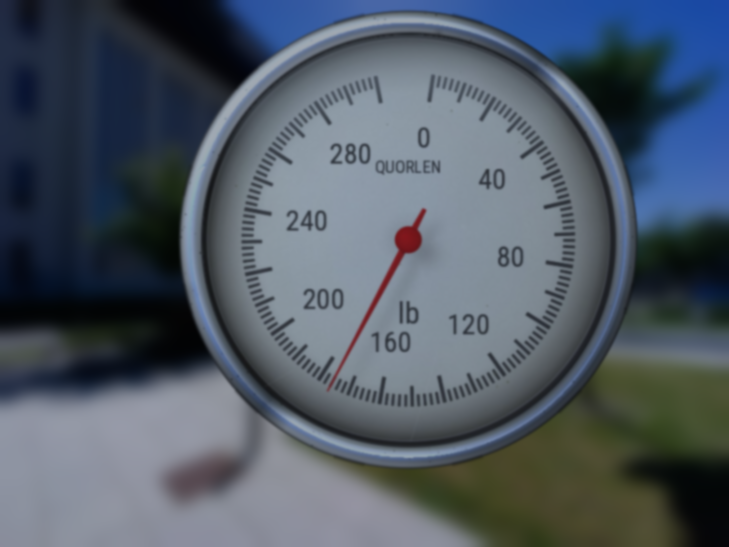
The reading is 176
